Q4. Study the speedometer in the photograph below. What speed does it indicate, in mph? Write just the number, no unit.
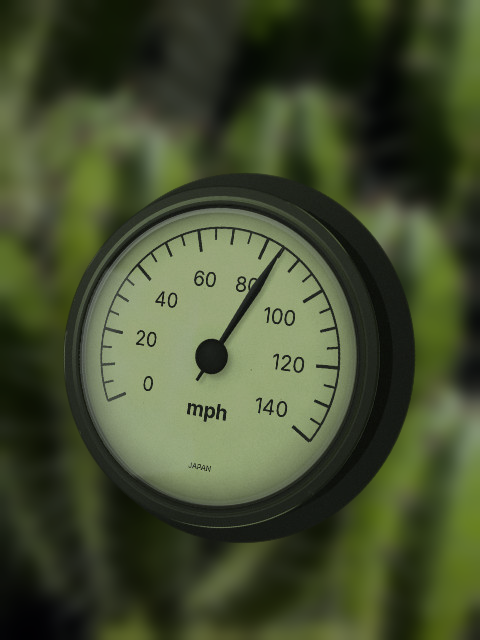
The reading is 85
